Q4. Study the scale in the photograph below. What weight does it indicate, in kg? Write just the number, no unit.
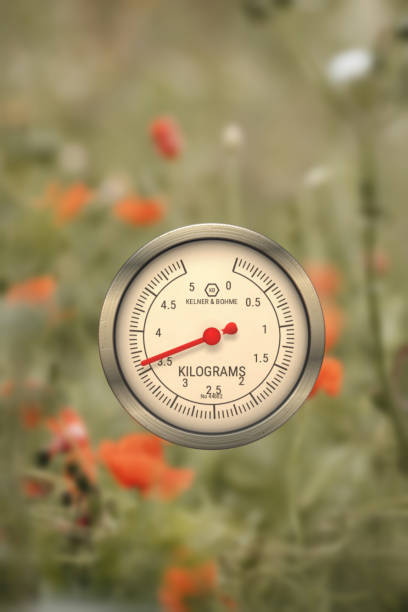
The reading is 3.6
